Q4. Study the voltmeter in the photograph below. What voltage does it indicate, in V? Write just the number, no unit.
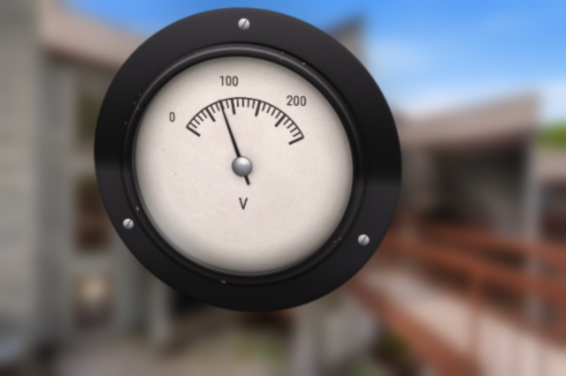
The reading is 80
